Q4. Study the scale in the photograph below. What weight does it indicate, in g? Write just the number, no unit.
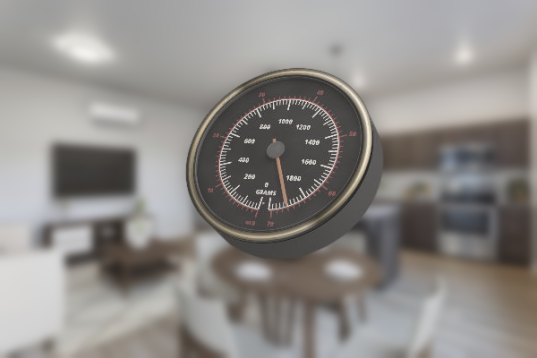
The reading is 1900
